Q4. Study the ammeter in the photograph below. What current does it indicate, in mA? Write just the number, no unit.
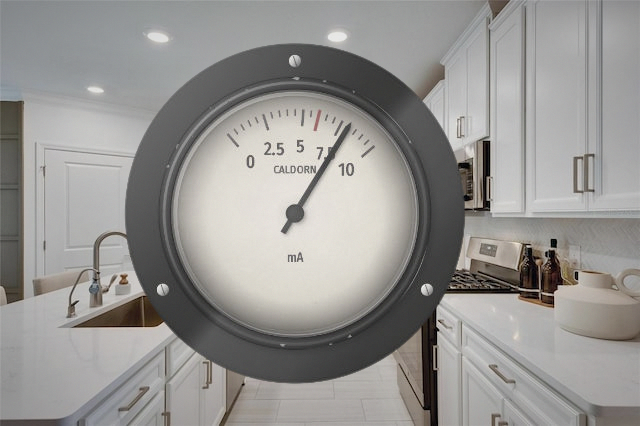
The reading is 8
